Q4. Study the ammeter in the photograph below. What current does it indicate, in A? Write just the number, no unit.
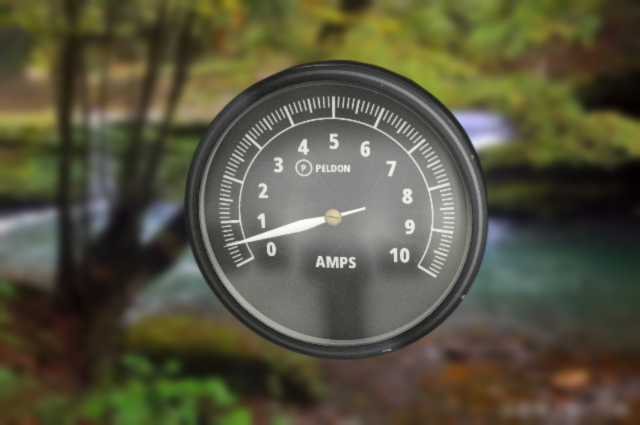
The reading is 0.5
